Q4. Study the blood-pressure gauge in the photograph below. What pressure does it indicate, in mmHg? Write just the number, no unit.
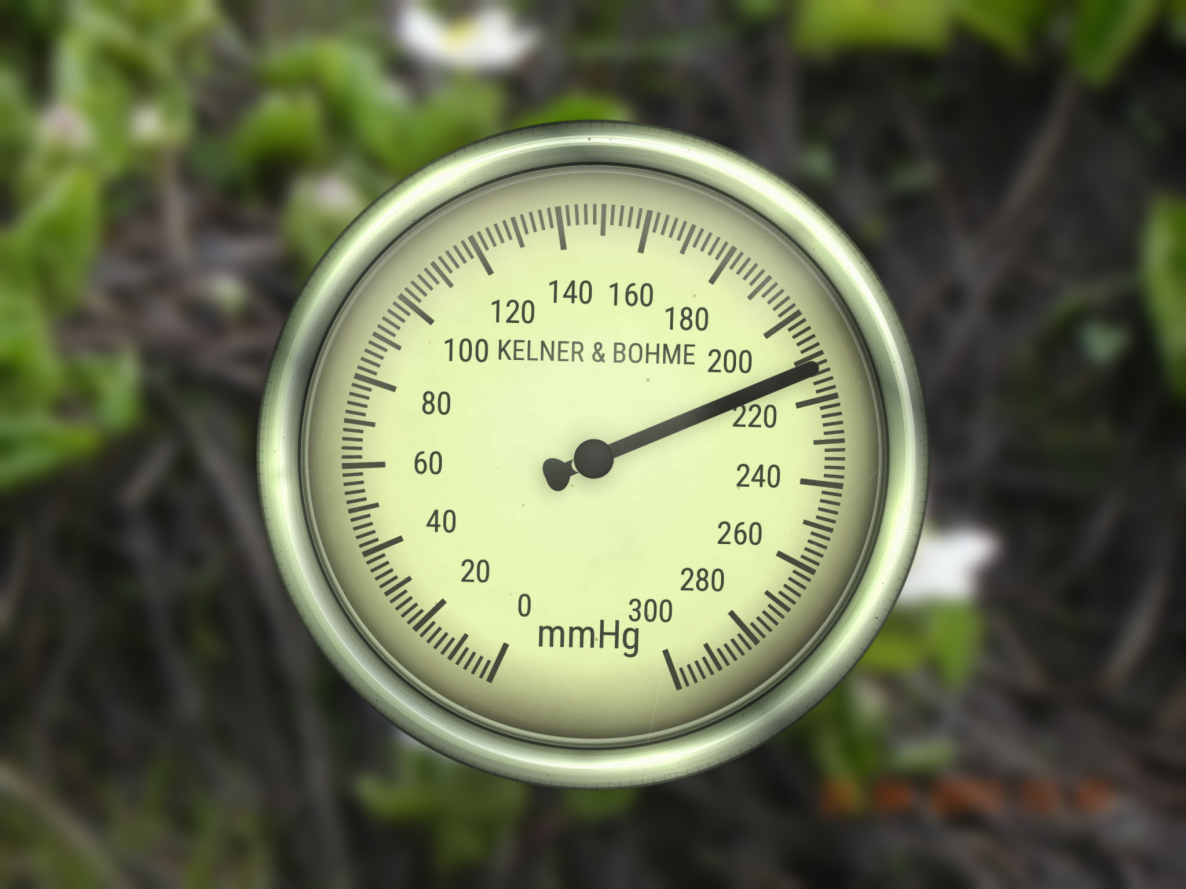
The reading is 212
